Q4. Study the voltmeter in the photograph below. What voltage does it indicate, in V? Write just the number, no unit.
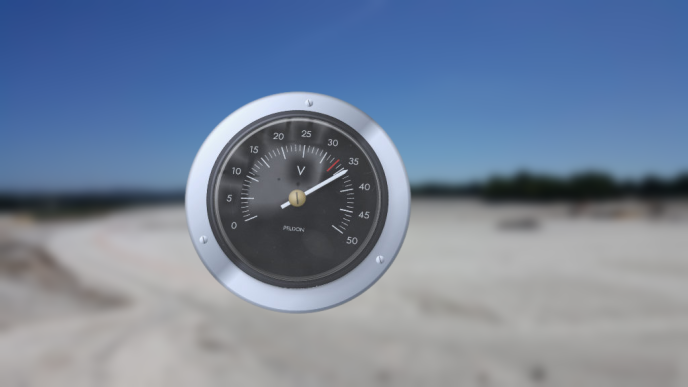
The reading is 36
